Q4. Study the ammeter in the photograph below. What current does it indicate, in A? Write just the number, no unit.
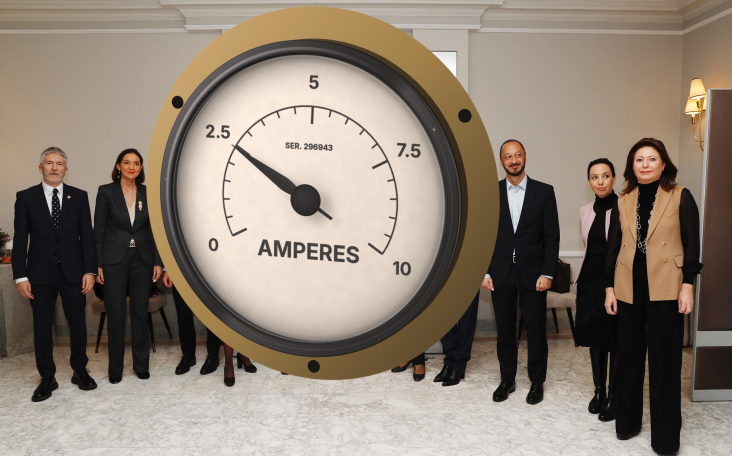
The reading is 2.5
